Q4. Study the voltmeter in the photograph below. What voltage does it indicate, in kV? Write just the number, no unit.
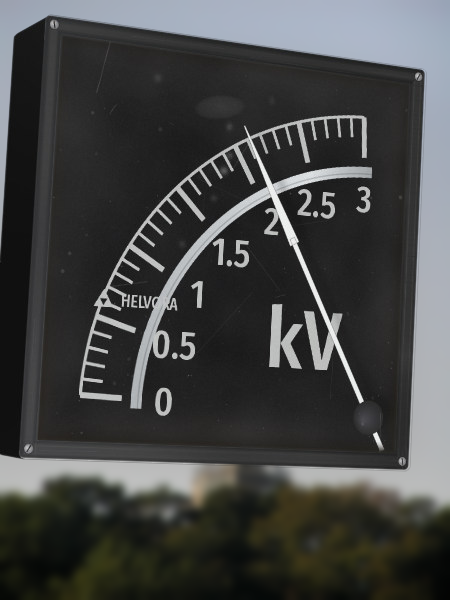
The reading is 2.1
